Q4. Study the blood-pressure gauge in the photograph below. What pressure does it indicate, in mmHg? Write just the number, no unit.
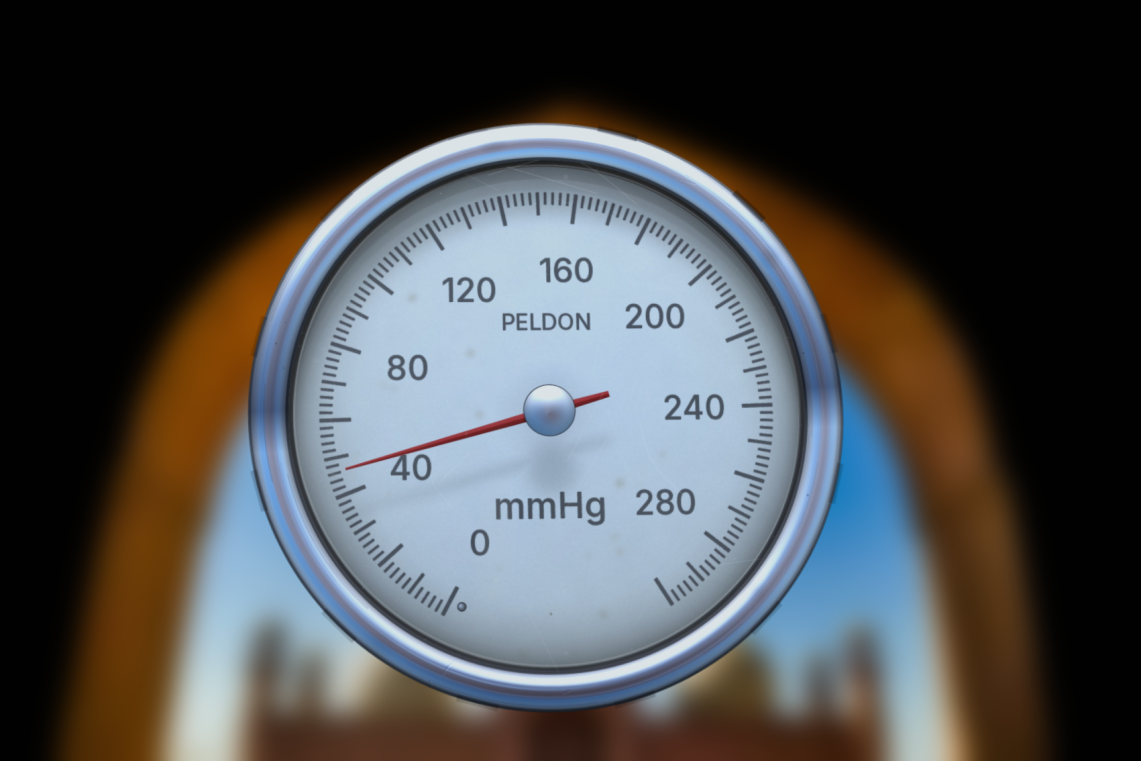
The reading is 46
